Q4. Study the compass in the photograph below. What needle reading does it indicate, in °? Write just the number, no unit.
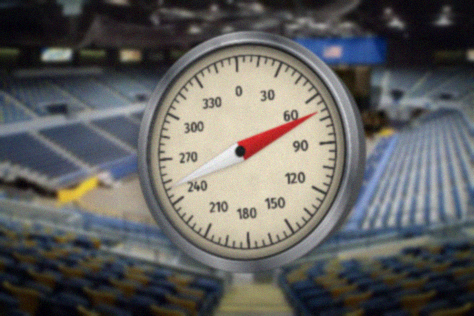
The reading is 70
